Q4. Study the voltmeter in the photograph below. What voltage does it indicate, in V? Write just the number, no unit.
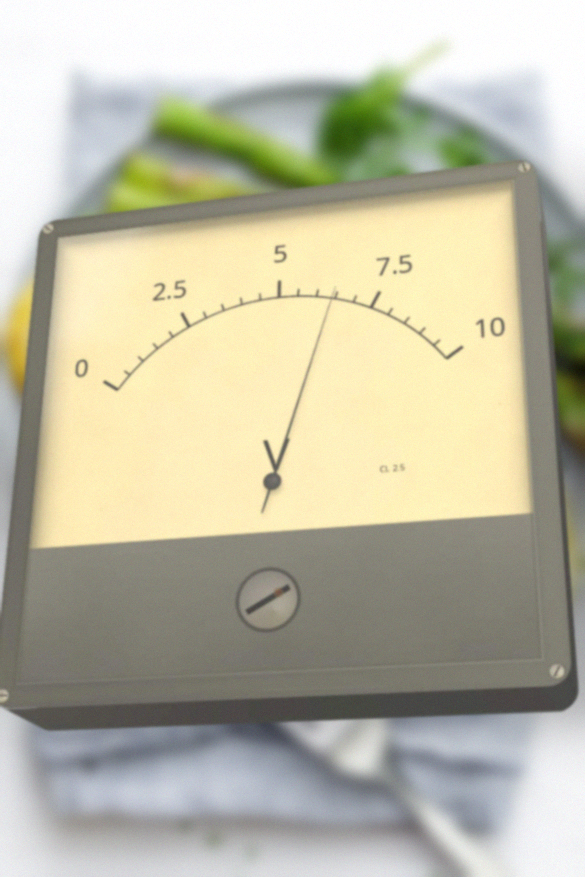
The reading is 6.5
